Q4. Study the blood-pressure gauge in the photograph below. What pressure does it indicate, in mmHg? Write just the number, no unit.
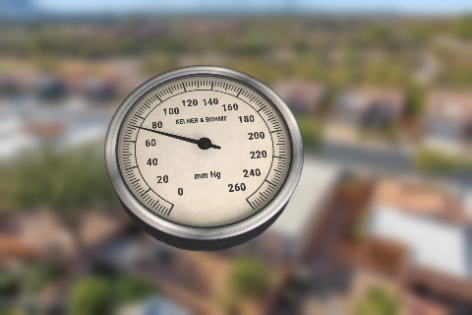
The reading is 70
